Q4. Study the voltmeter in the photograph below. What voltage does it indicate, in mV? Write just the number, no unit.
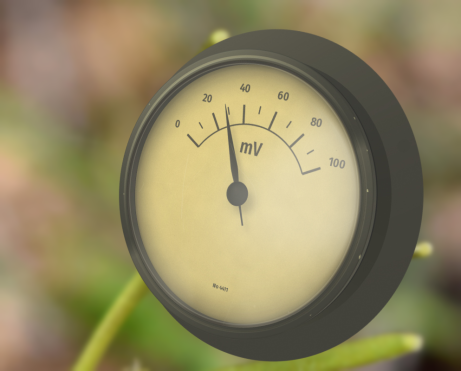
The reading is 30
